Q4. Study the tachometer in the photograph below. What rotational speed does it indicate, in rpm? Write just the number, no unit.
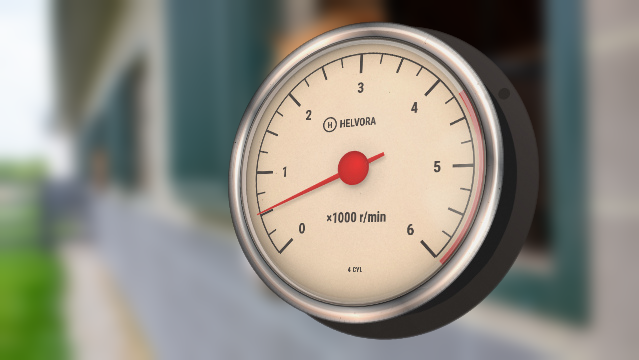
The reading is 500
